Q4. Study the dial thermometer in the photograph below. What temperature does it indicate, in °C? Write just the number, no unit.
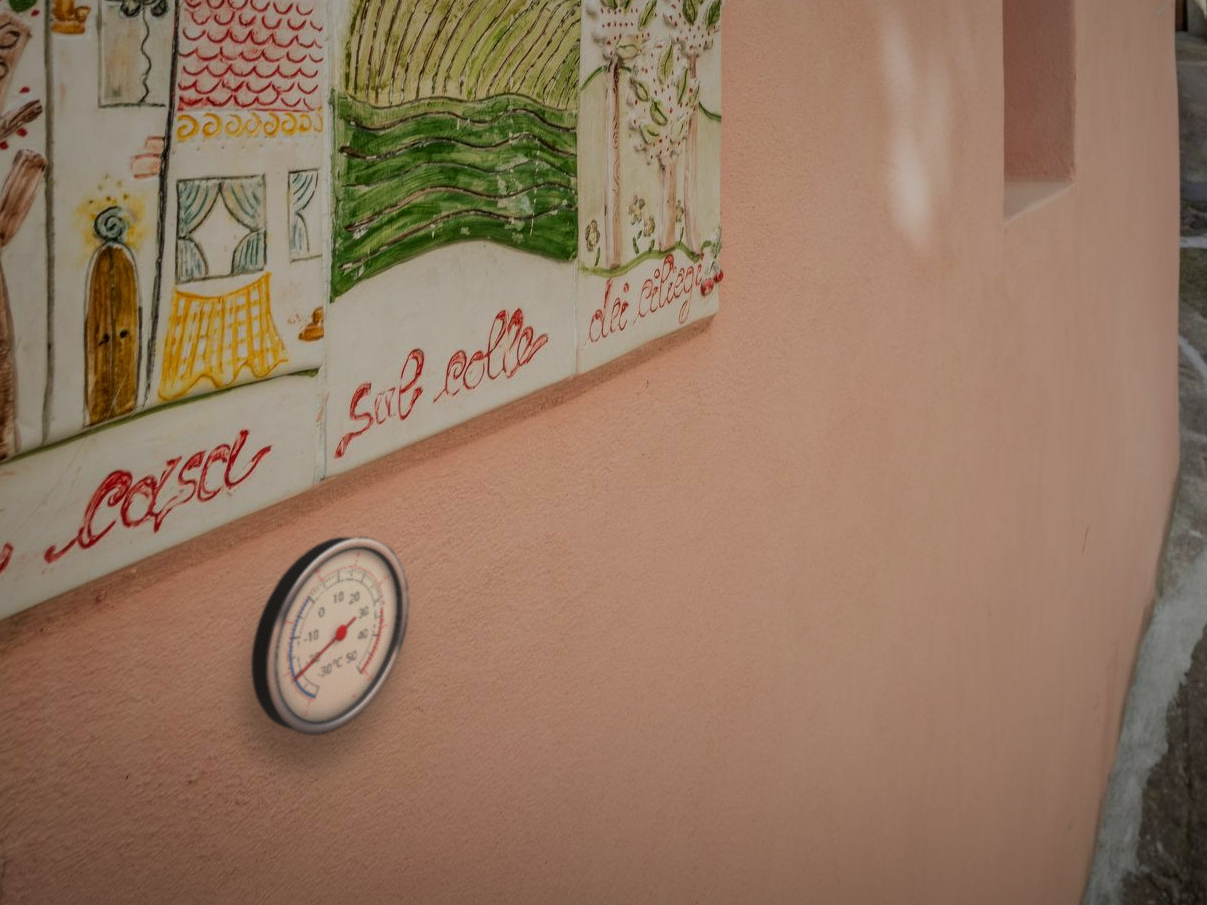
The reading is -20
